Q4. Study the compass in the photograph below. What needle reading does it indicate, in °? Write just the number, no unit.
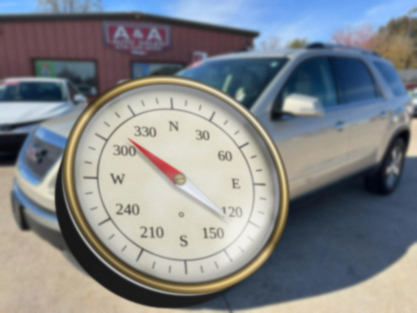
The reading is 310
